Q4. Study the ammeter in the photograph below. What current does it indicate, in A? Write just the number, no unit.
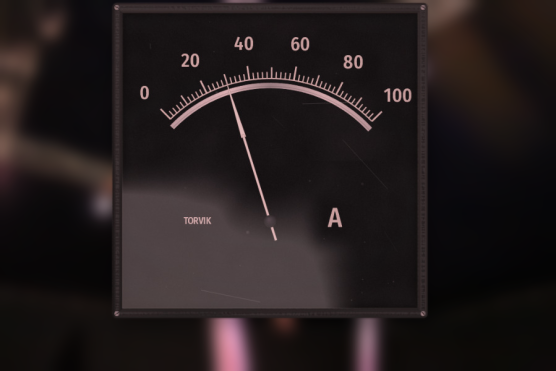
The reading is 30
